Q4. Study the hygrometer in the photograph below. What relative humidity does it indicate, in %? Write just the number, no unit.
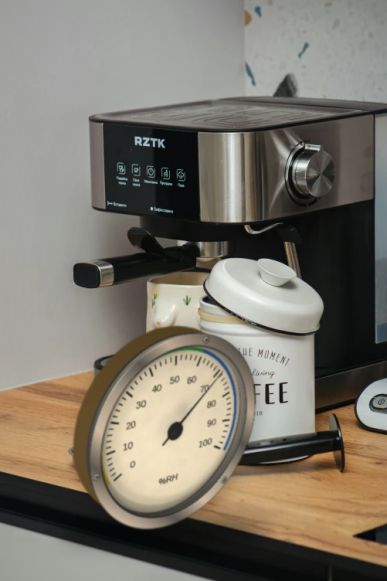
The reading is 70
